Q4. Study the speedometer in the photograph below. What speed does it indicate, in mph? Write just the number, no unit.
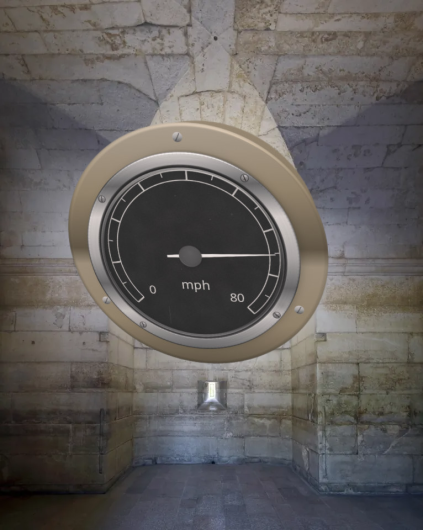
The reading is 65
